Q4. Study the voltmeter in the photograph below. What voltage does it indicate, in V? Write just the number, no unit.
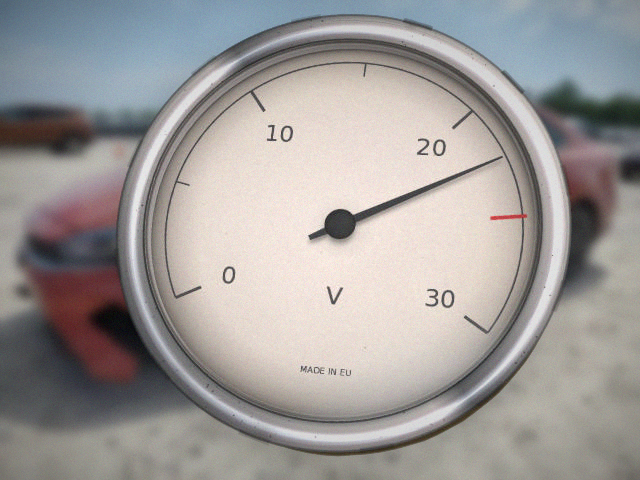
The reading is 22.5
